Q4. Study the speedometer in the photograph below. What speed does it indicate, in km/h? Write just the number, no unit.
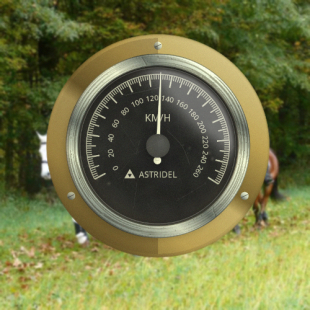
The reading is 130
